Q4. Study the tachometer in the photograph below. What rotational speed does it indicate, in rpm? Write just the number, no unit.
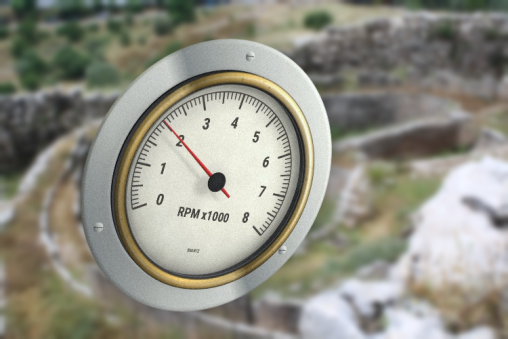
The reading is 2000
